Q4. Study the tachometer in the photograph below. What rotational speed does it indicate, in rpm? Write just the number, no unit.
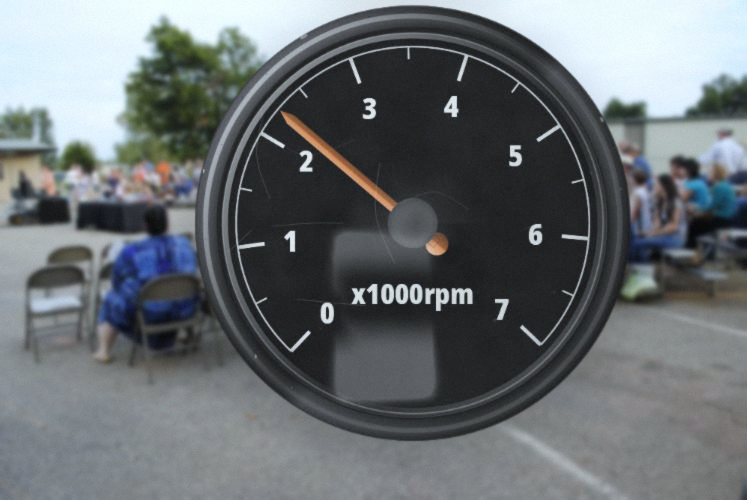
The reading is 2250
